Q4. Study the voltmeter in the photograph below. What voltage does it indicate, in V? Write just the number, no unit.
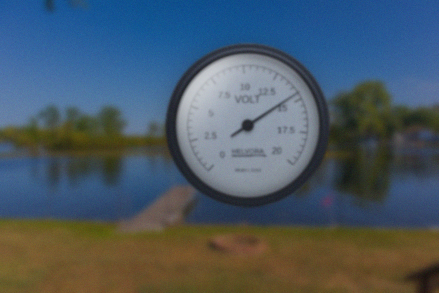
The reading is 14.5
